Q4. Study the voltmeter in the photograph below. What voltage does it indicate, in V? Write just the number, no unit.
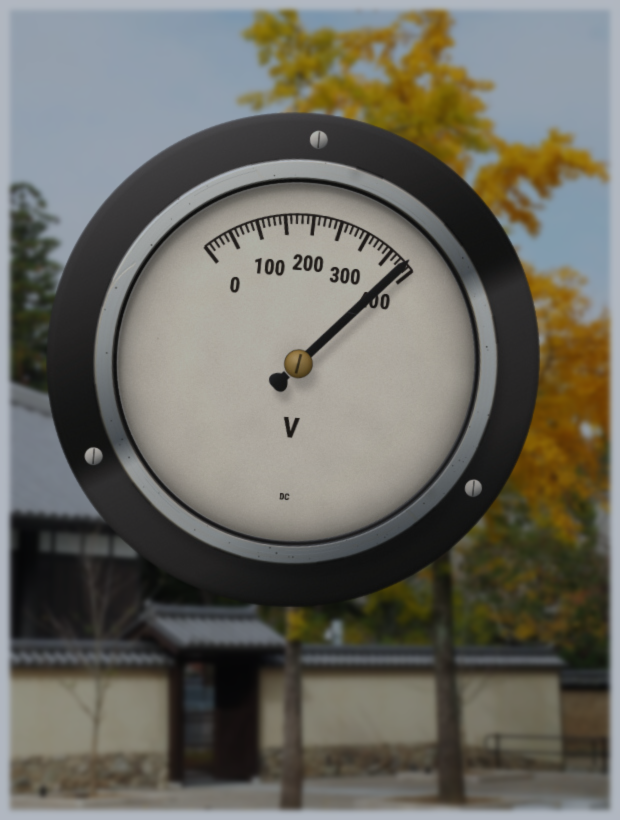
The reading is 380
